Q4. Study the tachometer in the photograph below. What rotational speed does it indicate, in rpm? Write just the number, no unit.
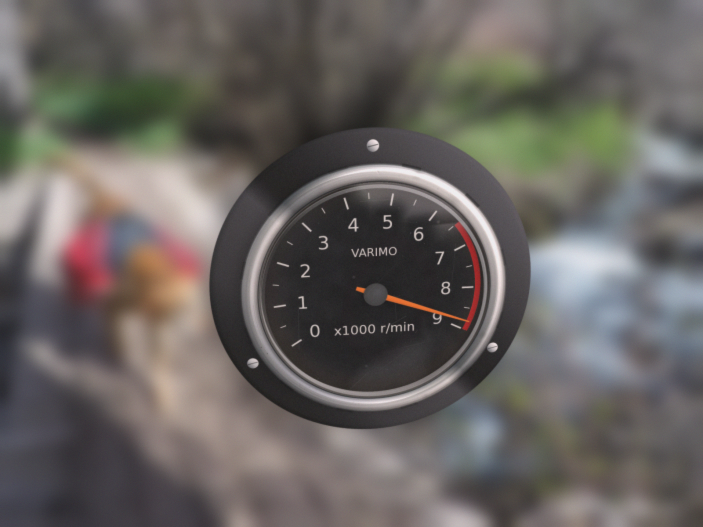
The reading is 8750
